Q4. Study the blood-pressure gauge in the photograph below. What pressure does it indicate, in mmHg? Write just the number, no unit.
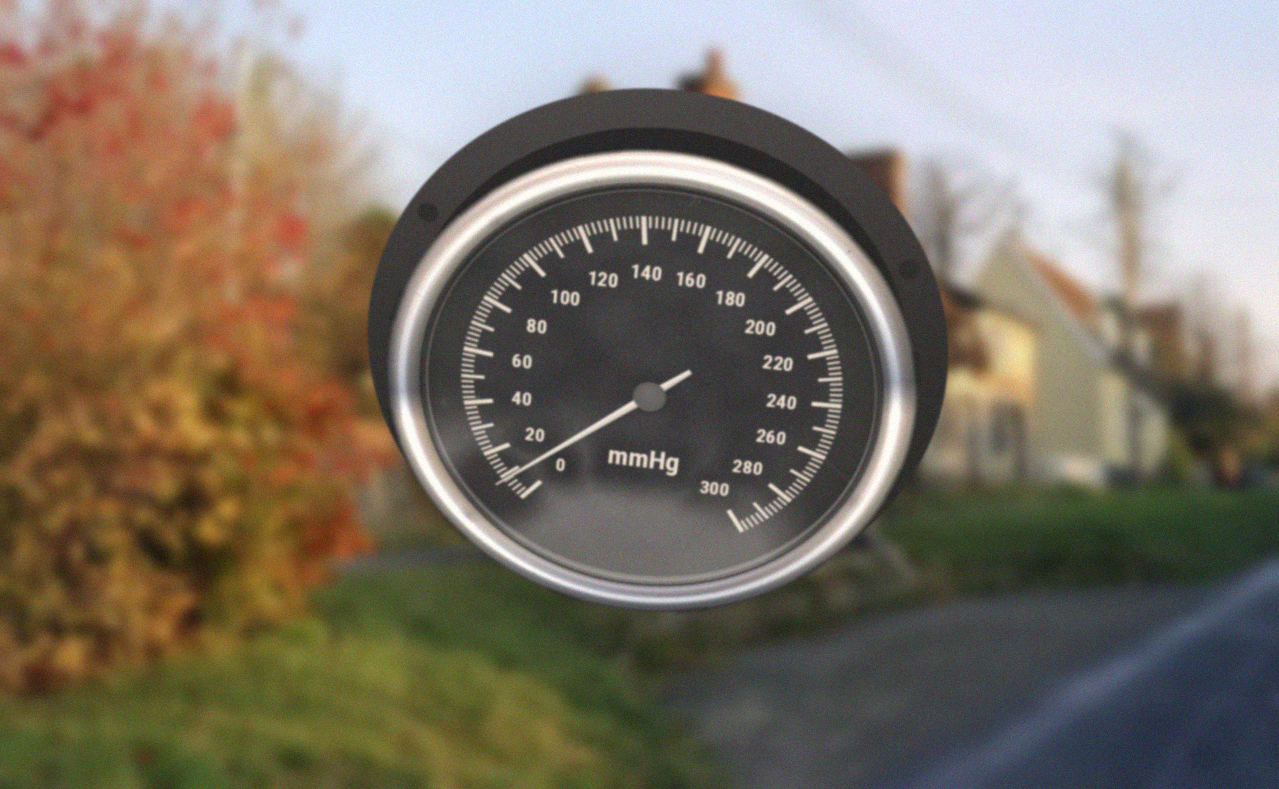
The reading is 10
